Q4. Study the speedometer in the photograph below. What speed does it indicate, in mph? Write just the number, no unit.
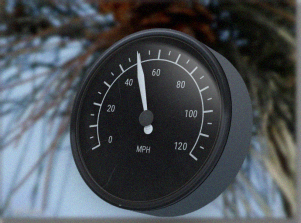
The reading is 50
